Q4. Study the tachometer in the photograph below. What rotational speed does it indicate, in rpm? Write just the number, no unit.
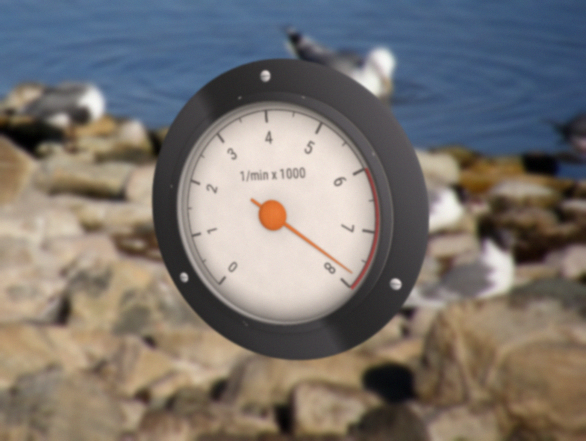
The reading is 7750
